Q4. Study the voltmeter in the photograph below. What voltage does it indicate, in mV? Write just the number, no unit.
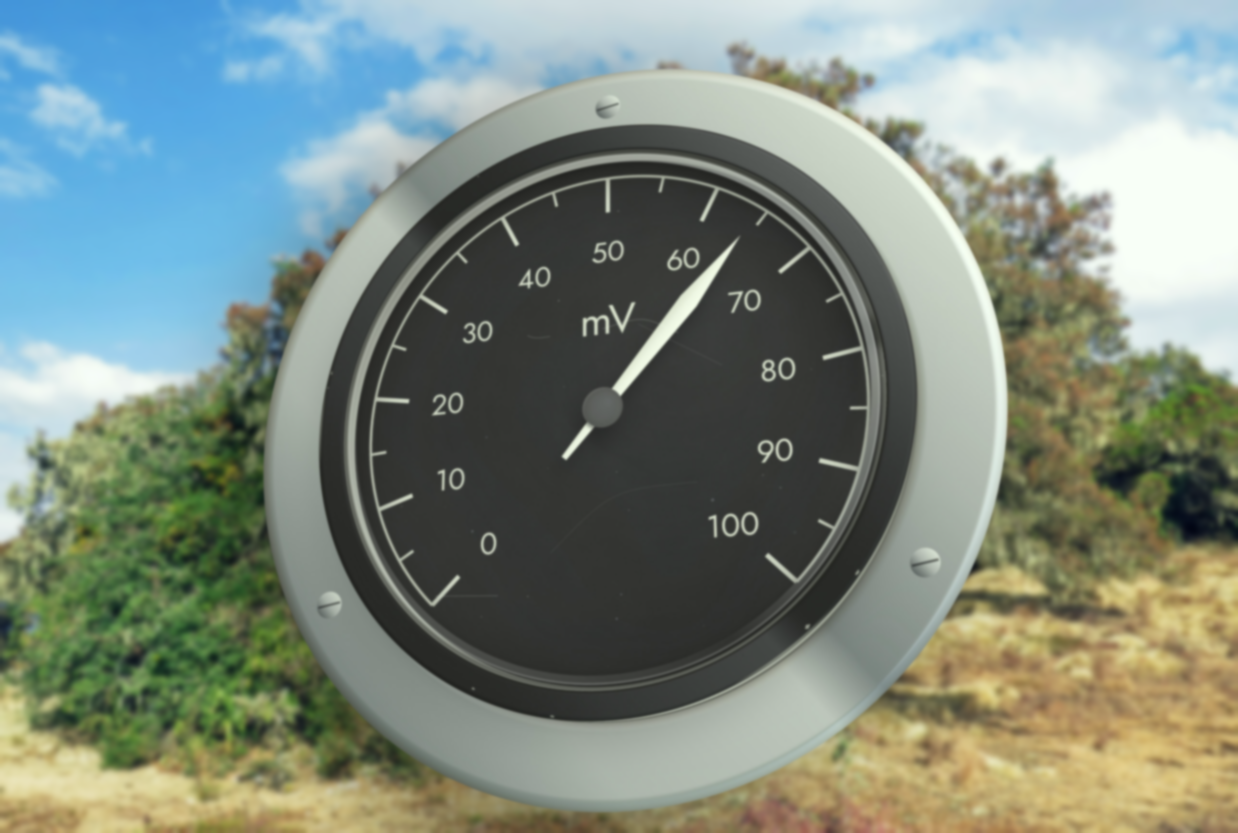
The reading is 65
